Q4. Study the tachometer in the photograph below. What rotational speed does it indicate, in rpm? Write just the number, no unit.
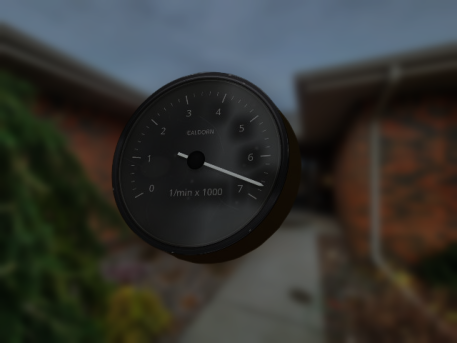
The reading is 6700
